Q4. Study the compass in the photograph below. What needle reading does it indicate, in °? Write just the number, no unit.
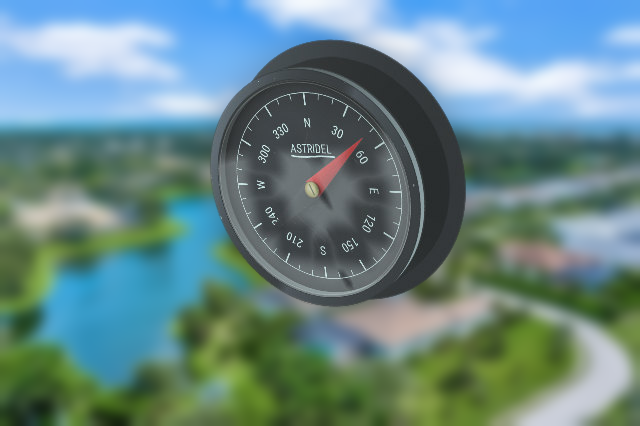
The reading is 50
